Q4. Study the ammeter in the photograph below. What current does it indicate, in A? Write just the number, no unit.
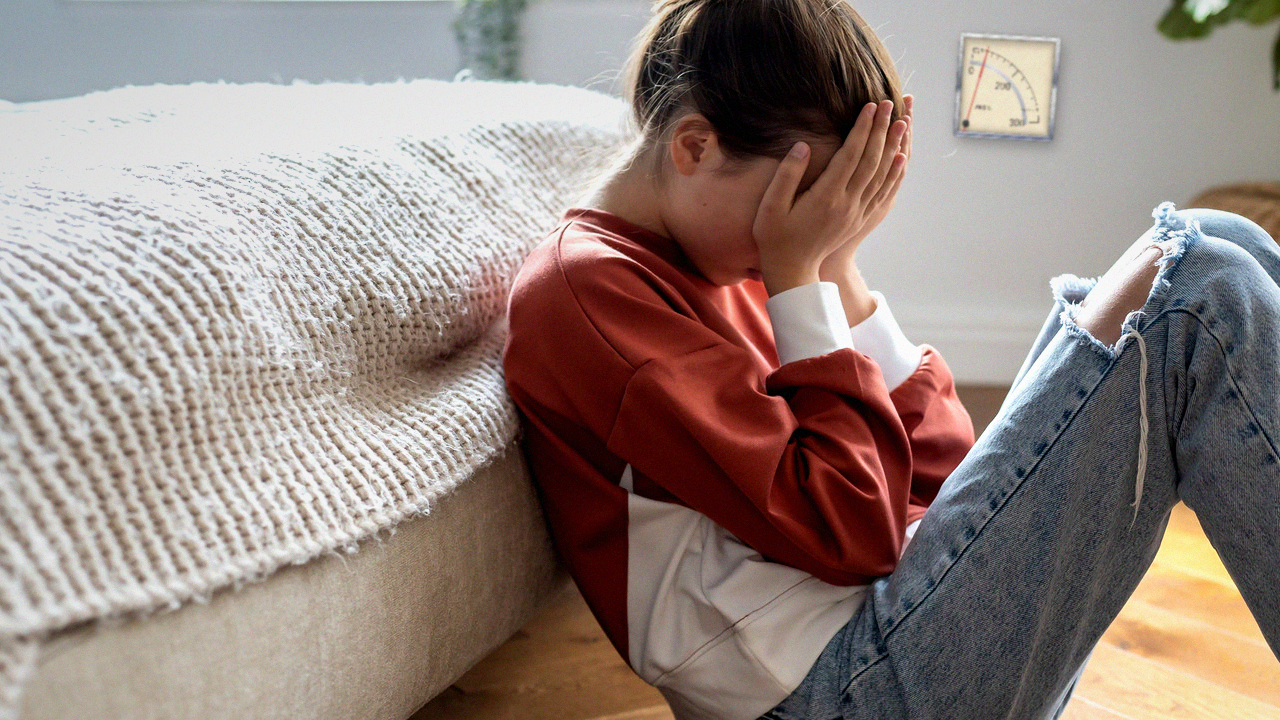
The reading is 100
